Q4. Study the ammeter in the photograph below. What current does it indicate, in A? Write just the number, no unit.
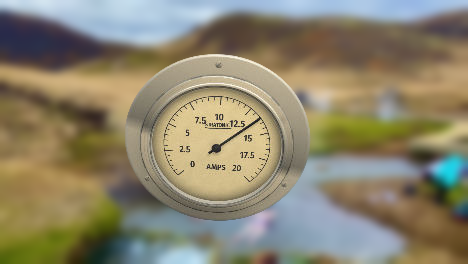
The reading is 13.5
